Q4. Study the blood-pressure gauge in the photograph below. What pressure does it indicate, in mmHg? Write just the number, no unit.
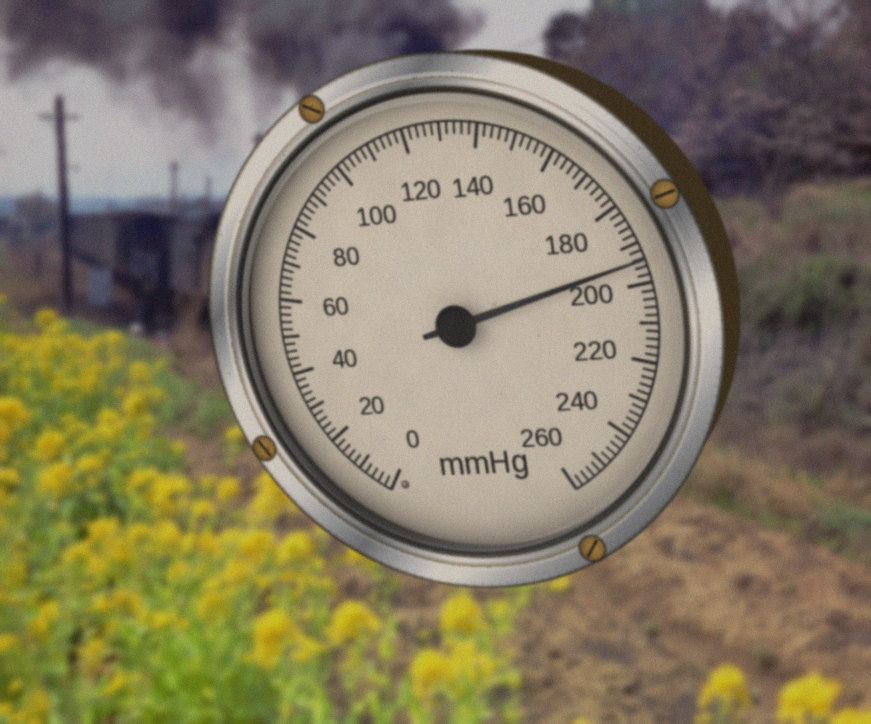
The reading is 194
